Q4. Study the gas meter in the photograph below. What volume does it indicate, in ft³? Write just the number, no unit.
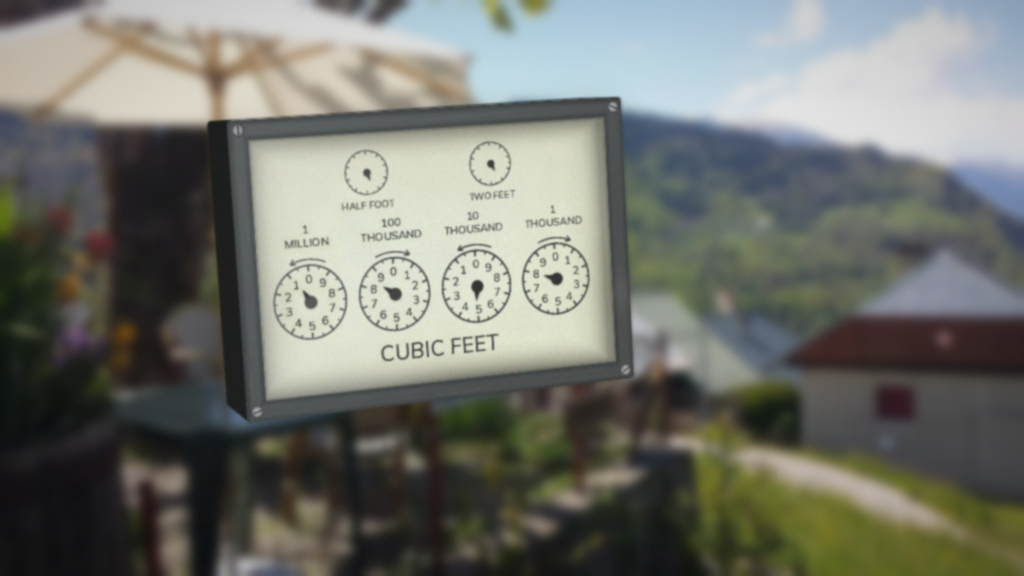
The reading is 84800
